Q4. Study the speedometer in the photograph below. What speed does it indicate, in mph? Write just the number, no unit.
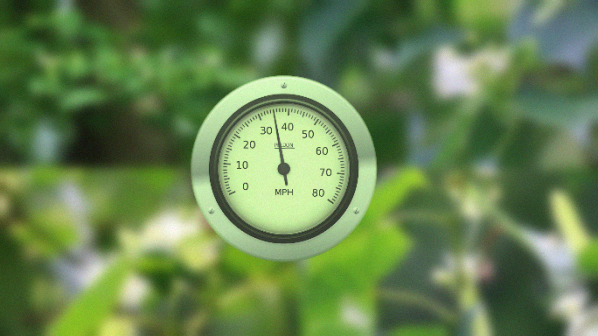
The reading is 35
